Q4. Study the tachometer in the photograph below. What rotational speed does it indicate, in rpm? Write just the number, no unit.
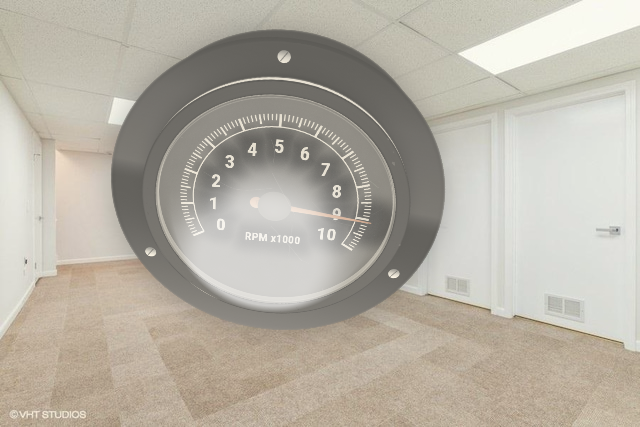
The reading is 9000
